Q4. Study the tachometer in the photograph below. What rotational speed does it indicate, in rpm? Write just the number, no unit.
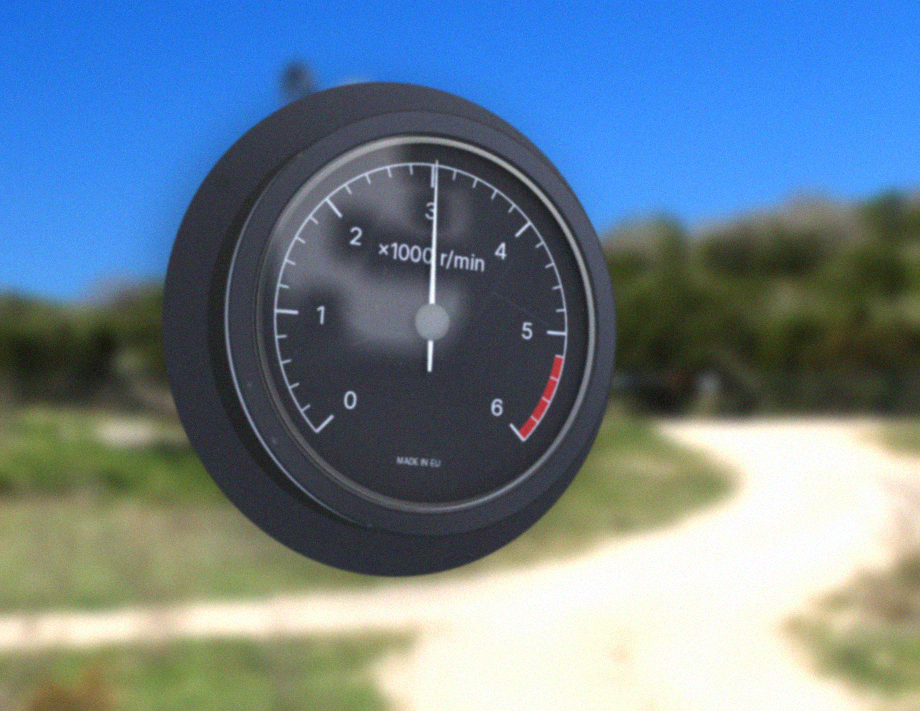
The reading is 3000
